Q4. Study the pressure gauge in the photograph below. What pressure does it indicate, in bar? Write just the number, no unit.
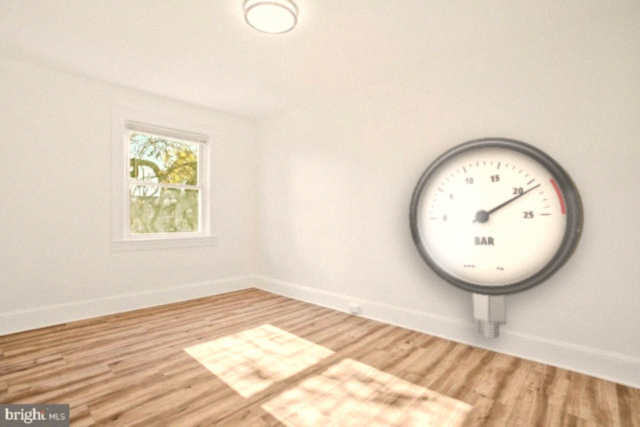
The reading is 21
